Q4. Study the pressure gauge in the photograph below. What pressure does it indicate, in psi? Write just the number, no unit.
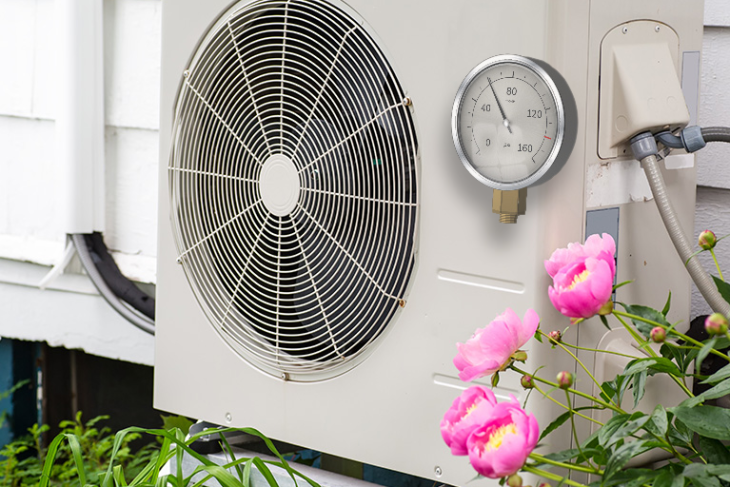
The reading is 60
